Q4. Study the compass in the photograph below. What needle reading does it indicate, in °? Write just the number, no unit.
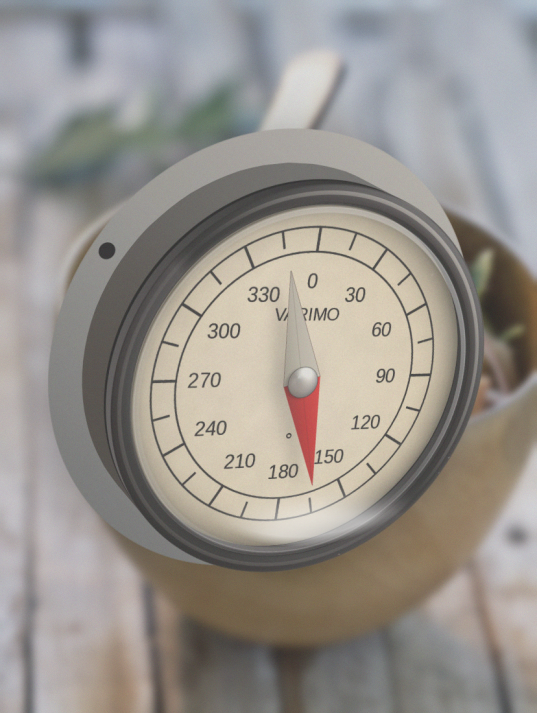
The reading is 165
